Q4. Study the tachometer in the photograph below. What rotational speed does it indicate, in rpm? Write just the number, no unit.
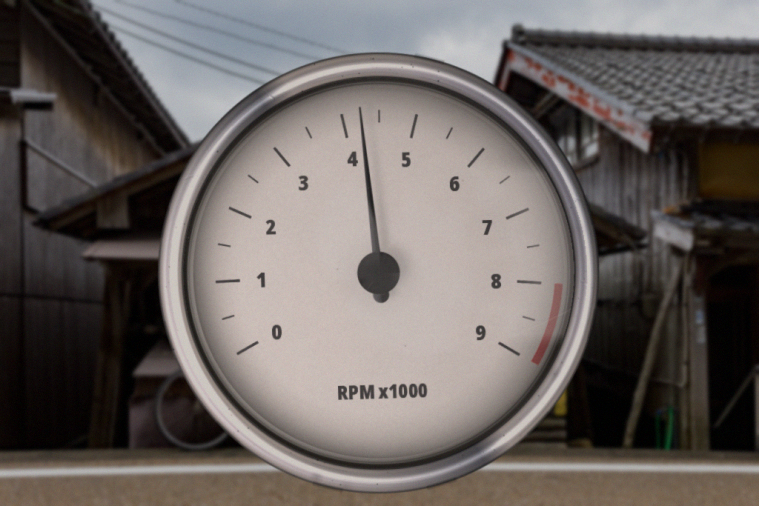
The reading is 4250
